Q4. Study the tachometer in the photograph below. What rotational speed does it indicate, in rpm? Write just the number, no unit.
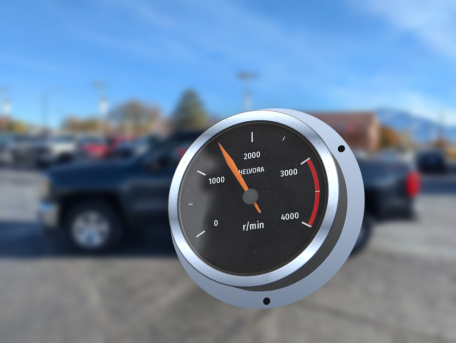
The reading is 1500
